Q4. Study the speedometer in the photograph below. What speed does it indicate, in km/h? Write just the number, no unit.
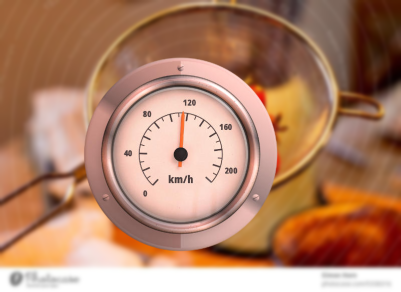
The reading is 115
